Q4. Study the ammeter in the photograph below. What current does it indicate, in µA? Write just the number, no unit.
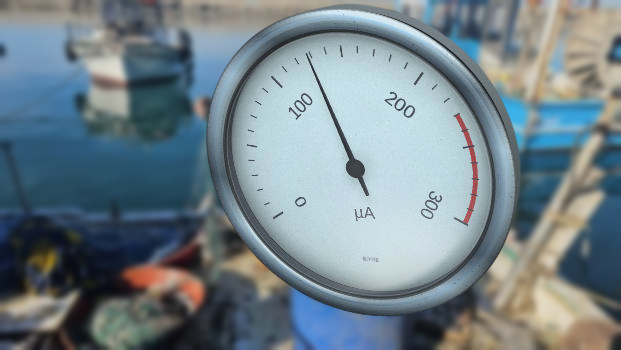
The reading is 130
